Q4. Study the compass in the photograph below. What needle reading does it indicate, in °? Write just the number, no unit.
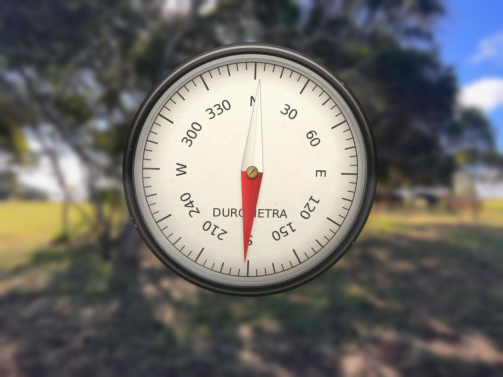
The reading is 182.5
